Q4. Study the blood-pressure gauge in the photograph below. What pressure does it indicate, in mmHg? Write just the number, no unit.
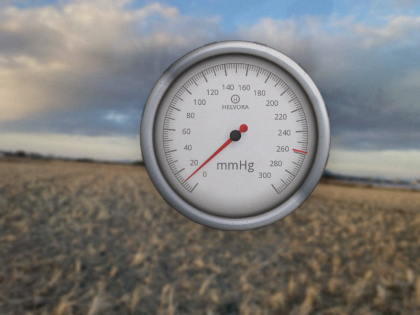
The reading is 10
